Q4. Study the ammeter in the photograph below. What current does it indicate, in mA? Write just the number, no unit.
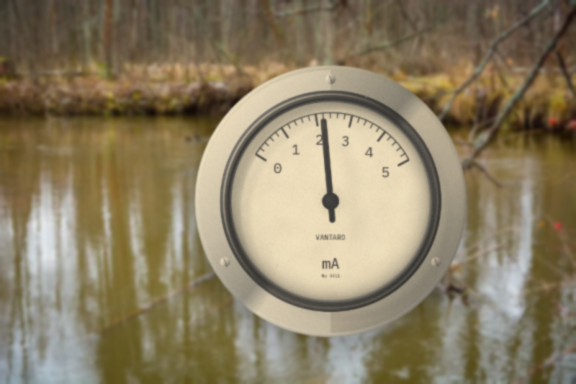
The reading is 2.2
